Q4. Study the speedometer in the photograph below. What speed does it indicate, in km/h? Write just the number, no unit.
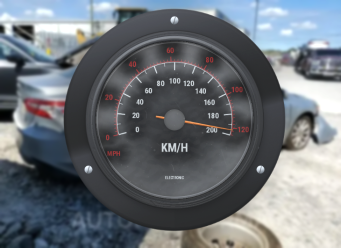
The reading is 195
